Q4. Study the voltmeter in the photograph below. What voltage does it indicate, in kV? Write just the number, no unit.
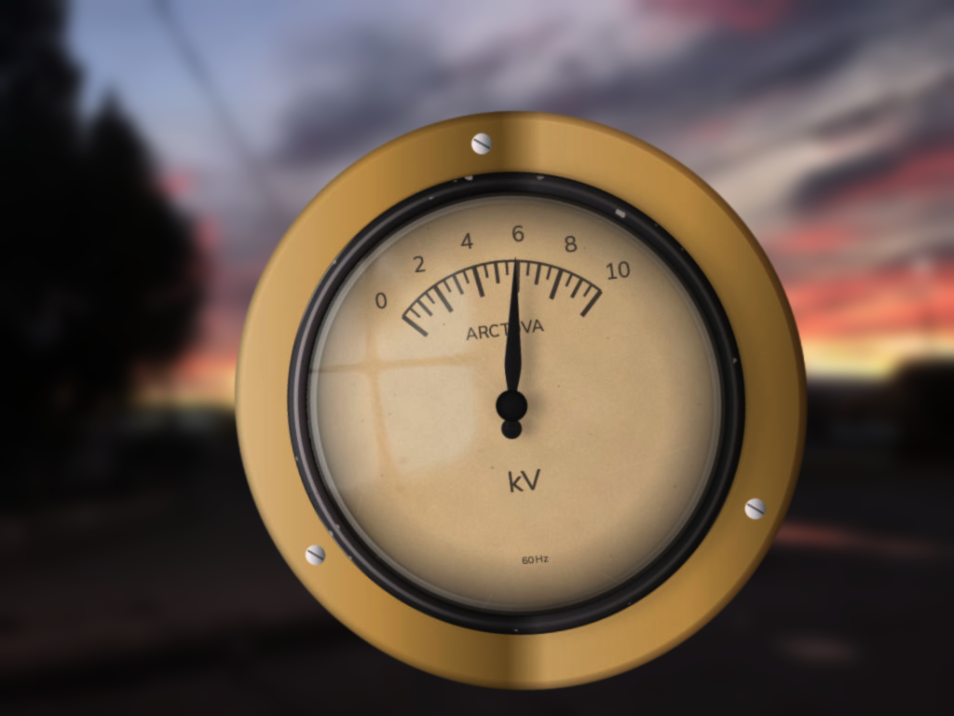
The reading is 6
